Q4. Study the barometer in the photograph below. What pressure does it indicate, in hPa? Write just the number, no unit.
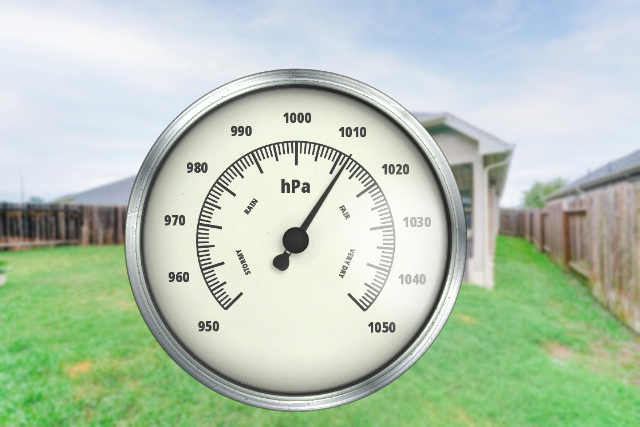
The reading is 1012
